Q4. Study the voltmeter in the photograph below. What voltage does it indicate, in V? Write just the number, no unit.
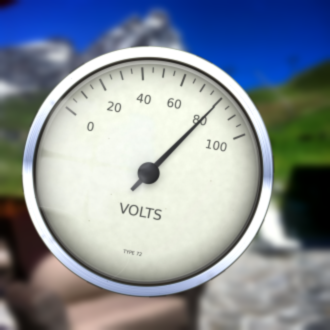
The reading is 80
